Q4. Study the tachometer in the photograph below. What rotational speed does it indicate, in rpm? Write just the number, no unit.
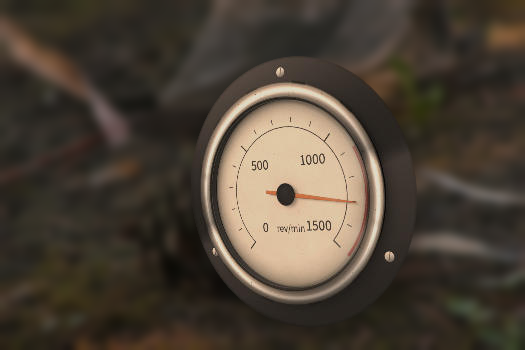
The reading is 1300
